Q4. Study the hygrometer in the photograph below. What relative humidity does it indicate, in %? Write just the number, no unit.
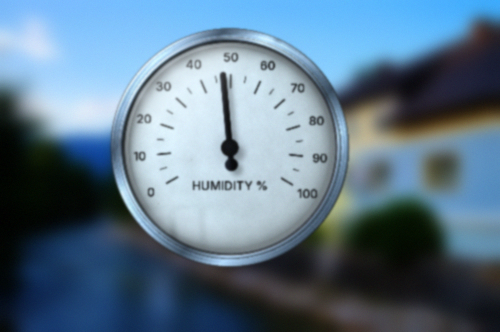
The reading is 47.5
